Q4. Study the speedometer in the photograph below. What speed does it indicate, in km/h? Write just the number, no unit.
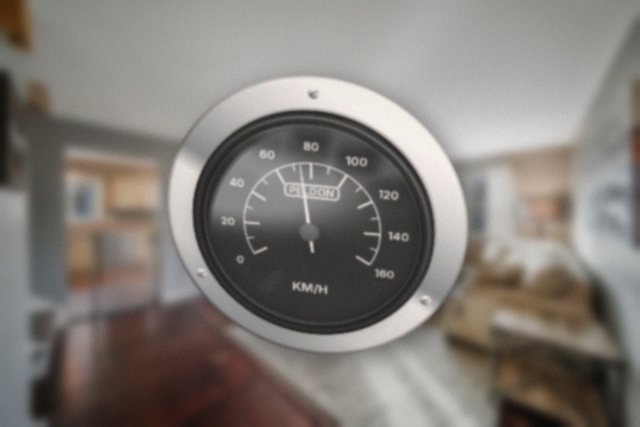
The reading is 75
